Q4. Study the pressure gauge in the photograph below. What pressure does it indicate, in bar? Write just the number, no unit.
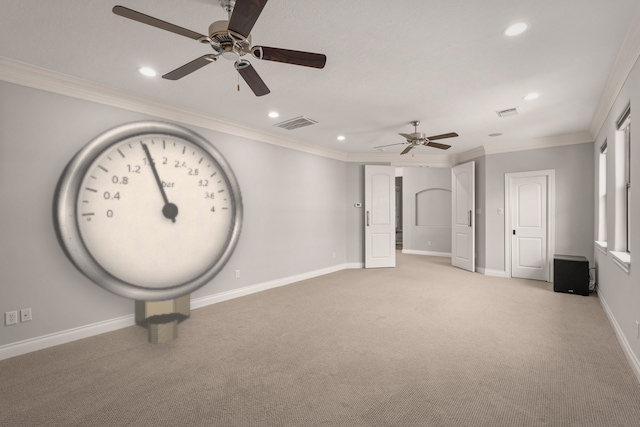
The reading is 1.6
